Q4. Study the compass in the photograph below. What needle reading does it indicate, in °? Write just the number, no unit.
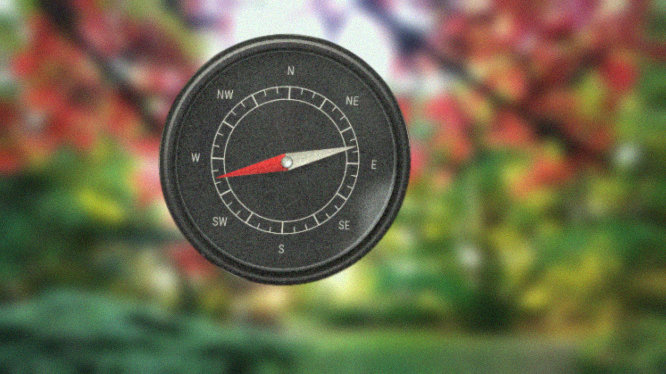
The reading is 255
